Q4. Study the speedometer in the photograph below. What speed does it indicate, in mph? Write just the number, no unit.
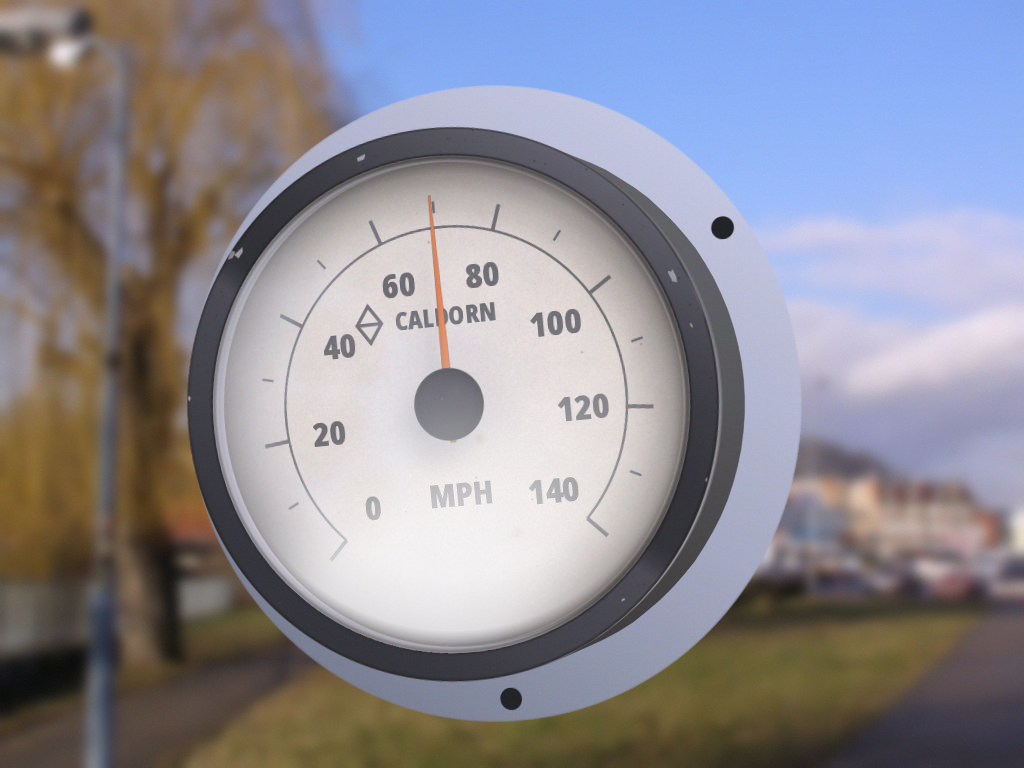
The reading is 70
